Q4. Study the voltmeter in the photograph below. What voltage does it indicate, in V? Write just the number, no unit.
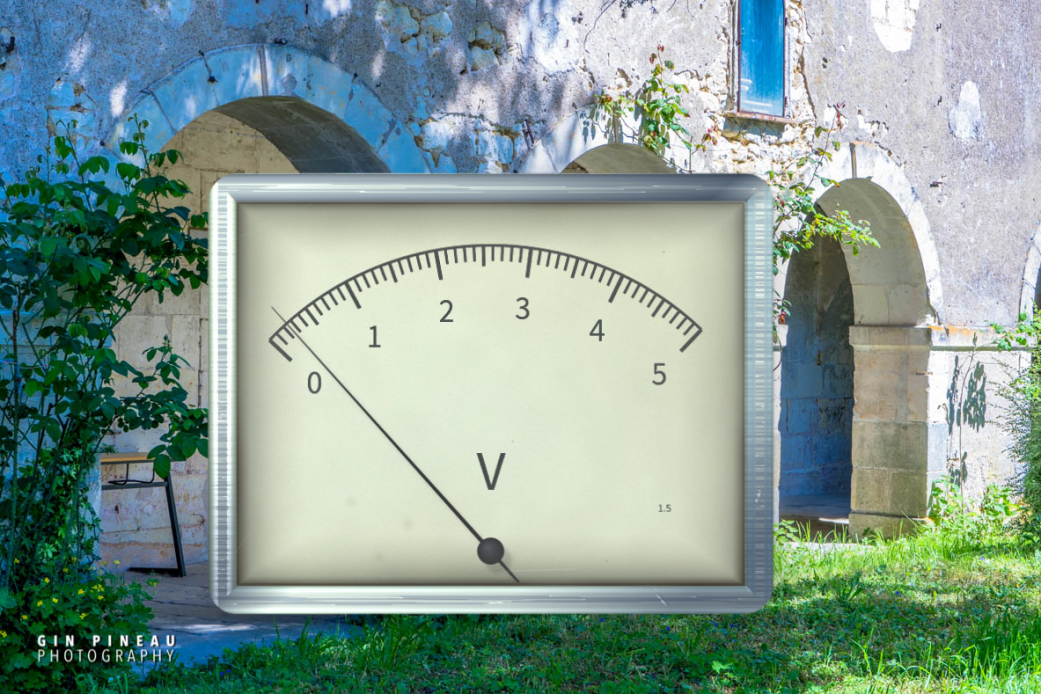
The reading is 0.25
